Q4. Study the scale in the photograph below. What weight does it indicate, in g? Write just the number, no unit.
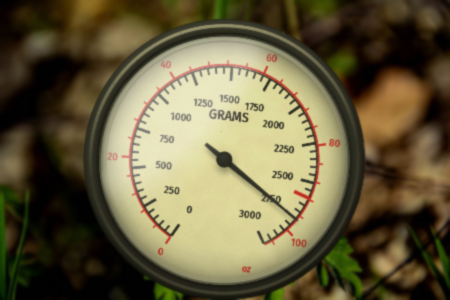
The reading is 2750
